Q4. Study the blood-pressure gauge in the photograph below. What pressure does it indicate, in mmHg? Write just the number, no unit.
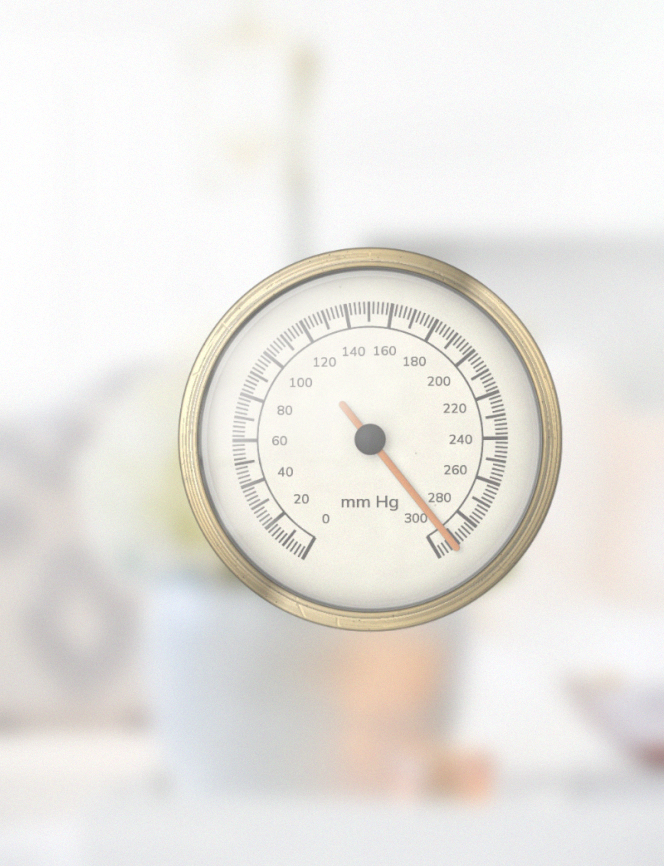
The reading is 292
